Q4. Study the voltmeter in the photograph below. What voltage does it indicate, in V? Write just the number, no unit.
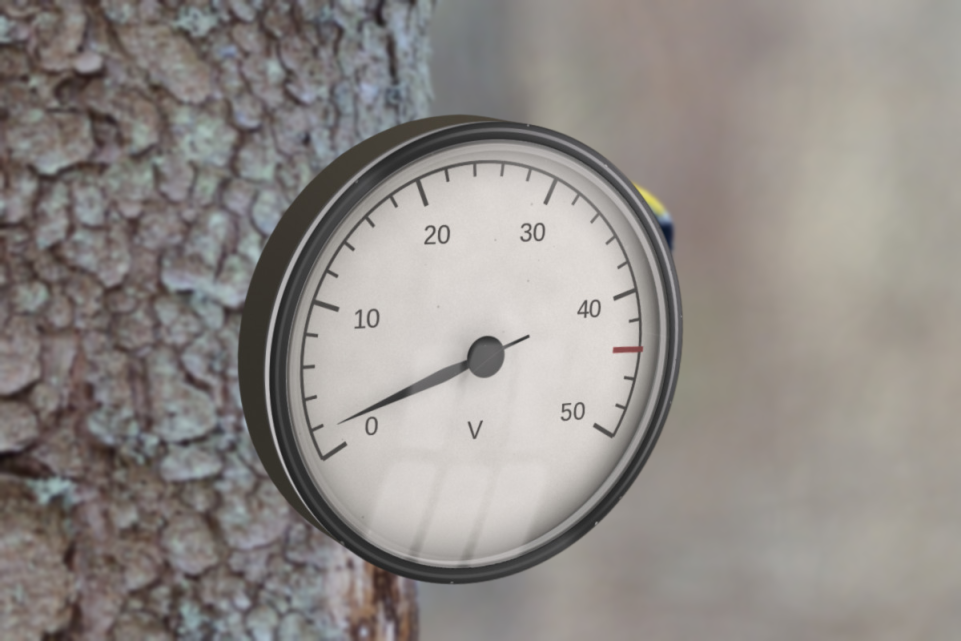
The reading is 2
